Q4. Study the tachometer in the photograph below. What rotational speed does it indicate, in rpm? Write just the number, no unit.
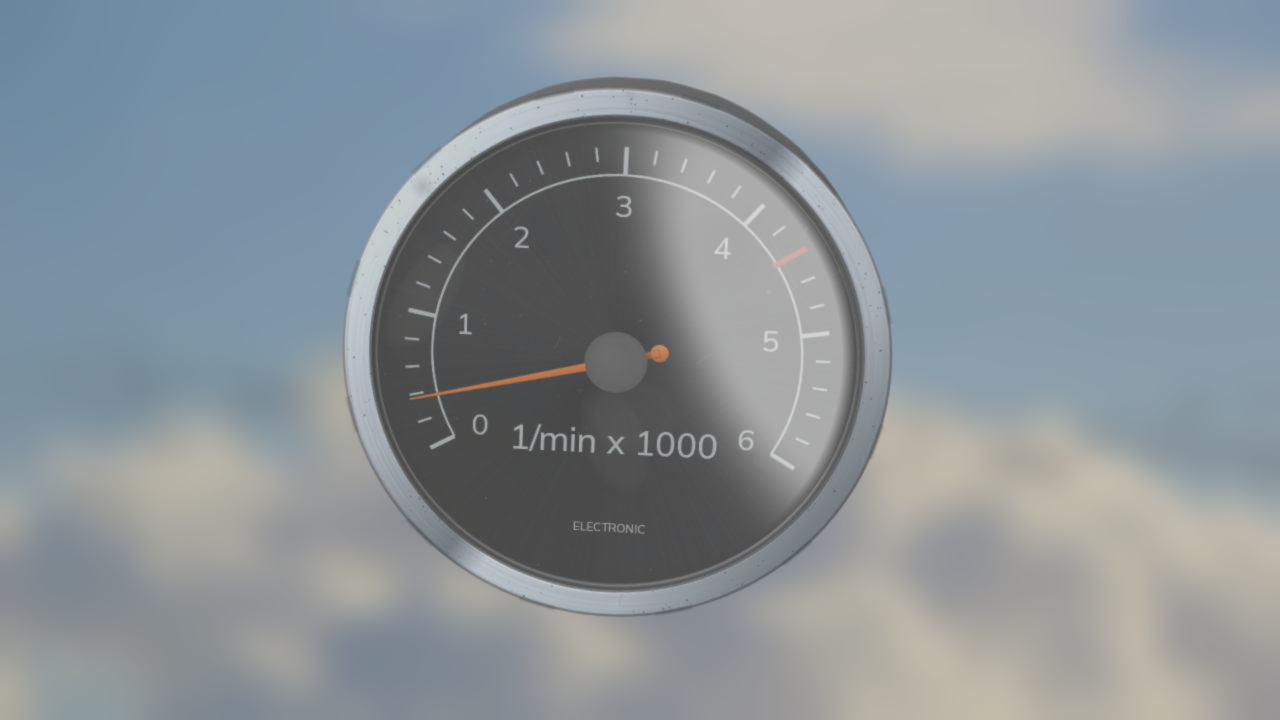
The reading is 400
